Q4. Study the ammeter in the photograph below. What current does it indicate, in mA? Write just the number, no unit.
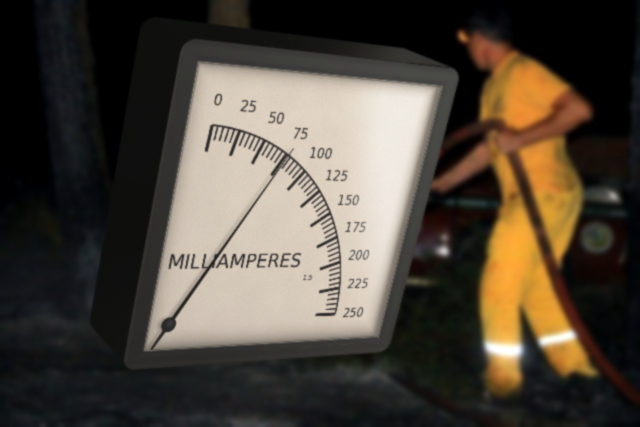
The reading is 75
